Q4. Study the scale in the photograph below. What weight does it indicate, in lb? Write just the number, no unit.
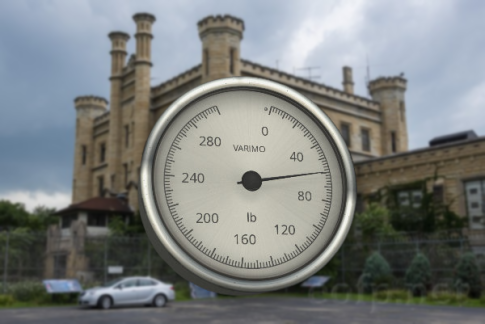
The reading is 60
